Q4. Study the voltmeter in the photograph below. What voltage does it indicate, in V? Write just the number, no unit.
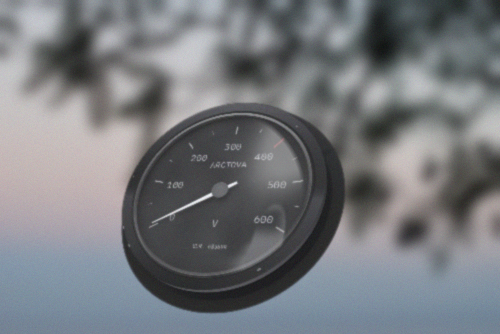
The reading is 0
